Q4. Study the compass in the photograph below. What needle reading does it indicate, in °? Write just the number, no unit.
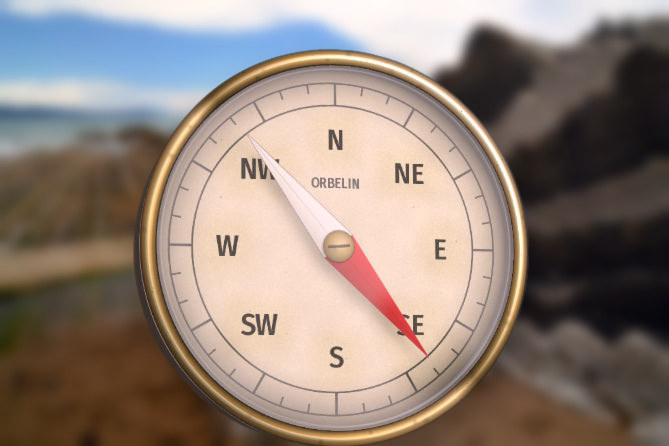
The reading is 140
